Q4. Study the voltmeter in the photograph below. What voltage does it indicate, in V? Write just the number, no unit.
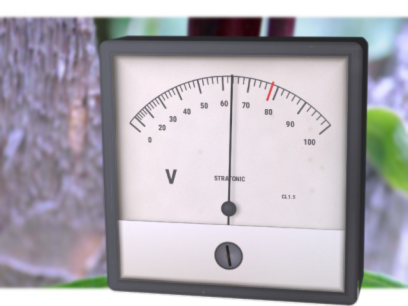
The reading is 64
